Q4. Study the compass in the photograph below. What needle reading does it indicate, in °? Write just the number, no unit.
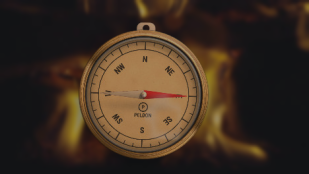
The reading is 90
